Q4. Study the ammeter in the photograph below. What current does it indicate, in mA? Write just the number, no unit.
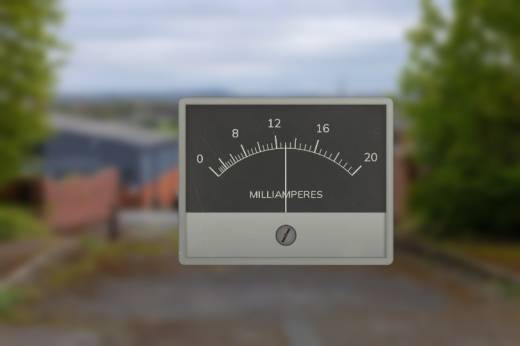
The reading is 13
